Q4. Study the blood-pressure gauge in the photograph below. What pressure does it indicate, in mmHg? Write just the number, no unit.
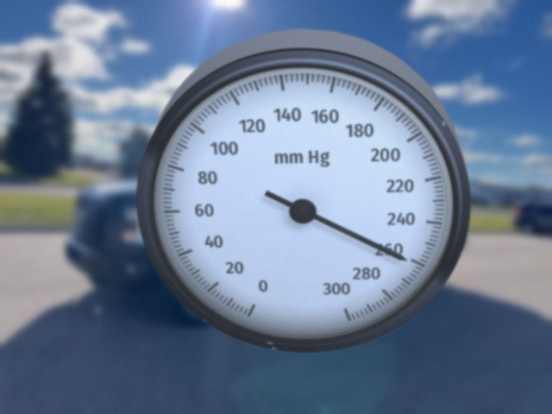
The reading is 260
